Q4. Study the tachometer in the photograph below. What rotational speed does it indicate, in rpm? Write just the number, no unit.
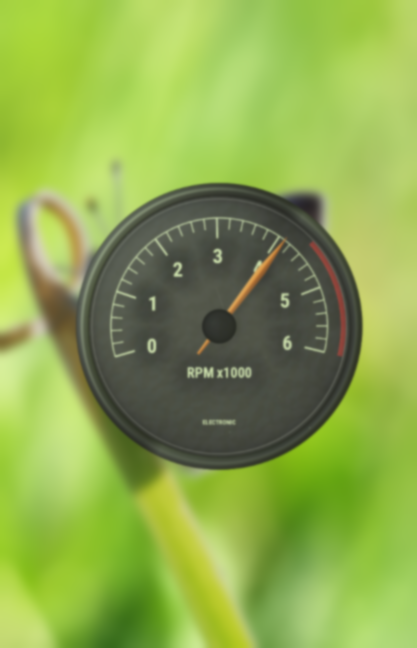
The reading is 4100
